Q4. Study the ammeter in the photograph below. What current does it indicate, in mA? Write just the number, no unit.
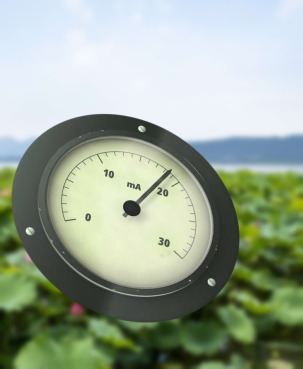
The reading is 18.5
